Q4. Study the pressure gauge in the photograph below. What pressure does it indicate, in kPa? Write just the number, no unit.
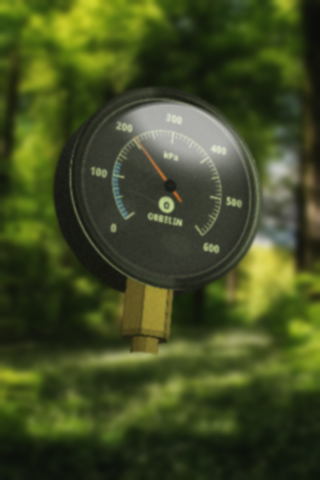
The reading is 200
